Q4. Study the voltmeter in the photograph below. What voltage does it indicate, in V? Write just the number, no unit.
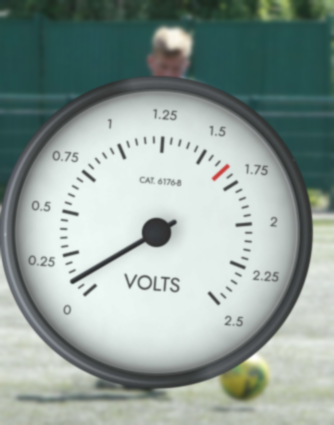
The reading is 0.1
